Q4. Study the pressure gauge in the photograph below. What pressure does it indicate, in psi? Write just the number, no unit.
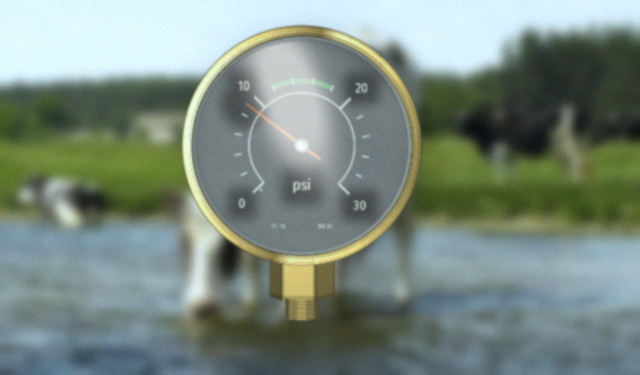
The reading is 9
